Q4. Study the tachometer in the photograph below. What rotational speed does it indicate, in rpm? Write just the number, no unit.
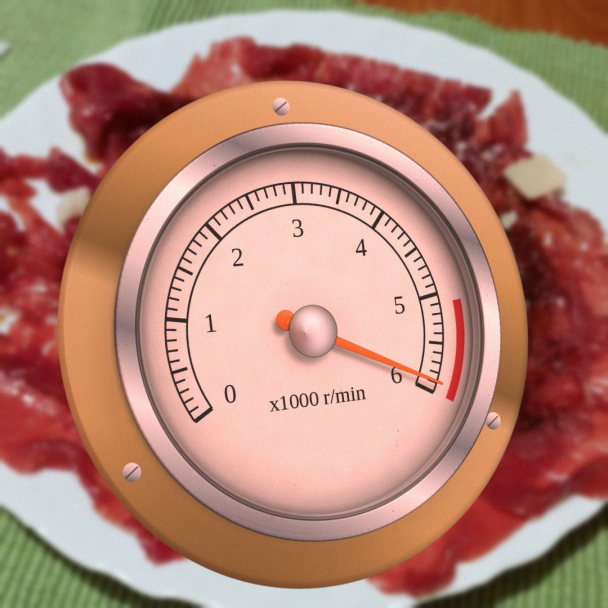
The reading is 5900
